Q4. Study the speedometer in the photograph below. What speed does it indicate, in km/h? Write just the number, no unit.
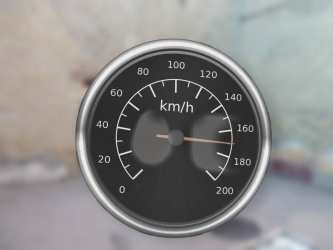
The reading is 170
